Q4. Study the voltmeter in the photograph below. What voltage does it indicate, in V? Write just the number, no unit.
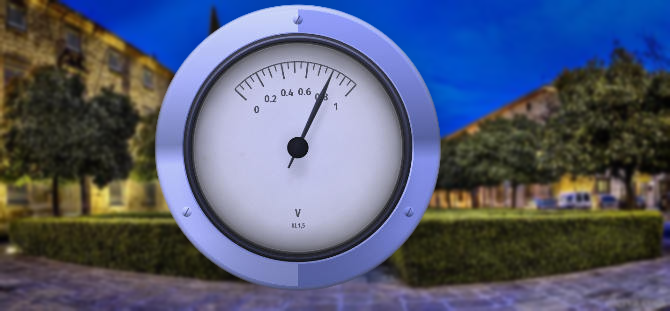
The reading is 0.8
